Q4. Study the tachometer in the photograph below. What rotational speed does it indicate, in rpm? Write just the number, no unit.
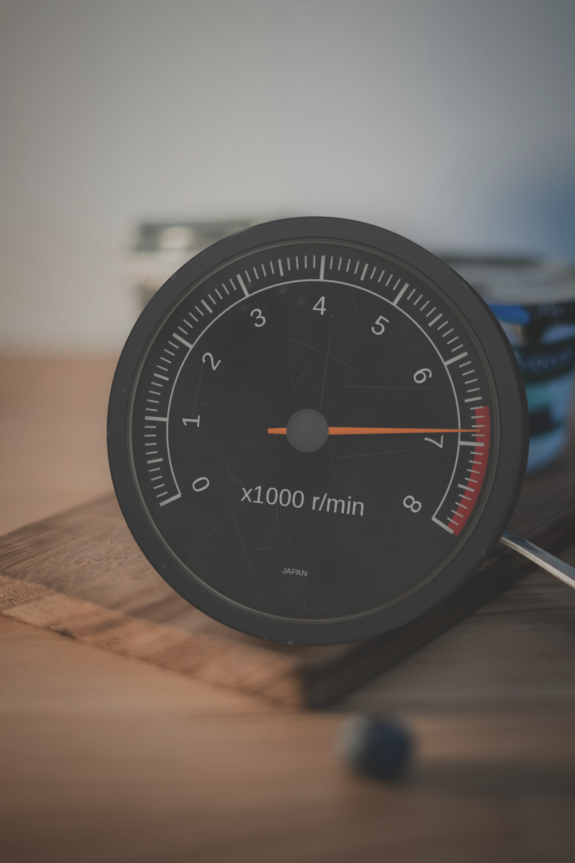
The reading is 6850
